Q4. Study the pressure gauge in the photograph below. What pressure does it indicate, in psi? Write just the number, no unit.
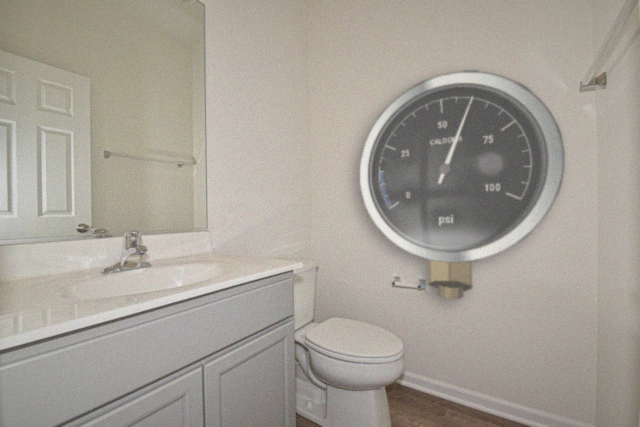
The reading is 60
